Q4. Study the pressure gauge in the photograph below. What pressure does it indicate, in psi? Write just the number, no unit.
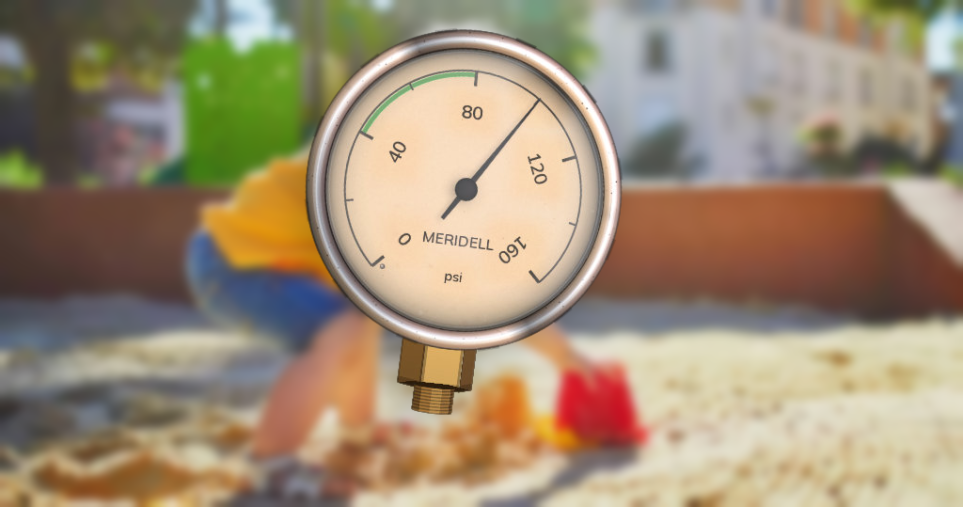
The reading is 100
